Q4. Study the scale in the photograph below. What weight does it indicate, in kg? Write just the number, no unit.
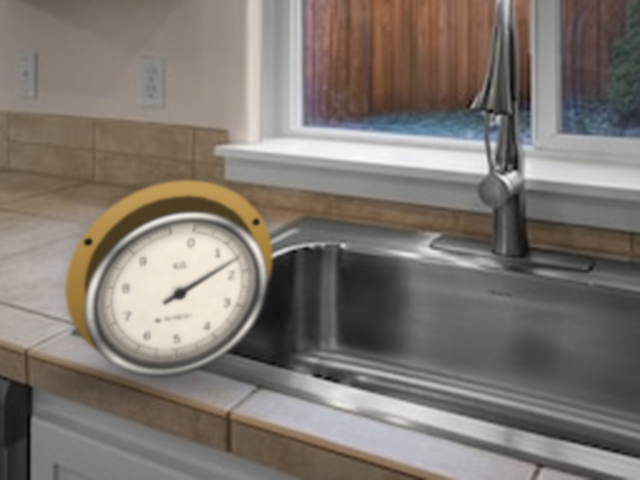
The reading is 1.5
